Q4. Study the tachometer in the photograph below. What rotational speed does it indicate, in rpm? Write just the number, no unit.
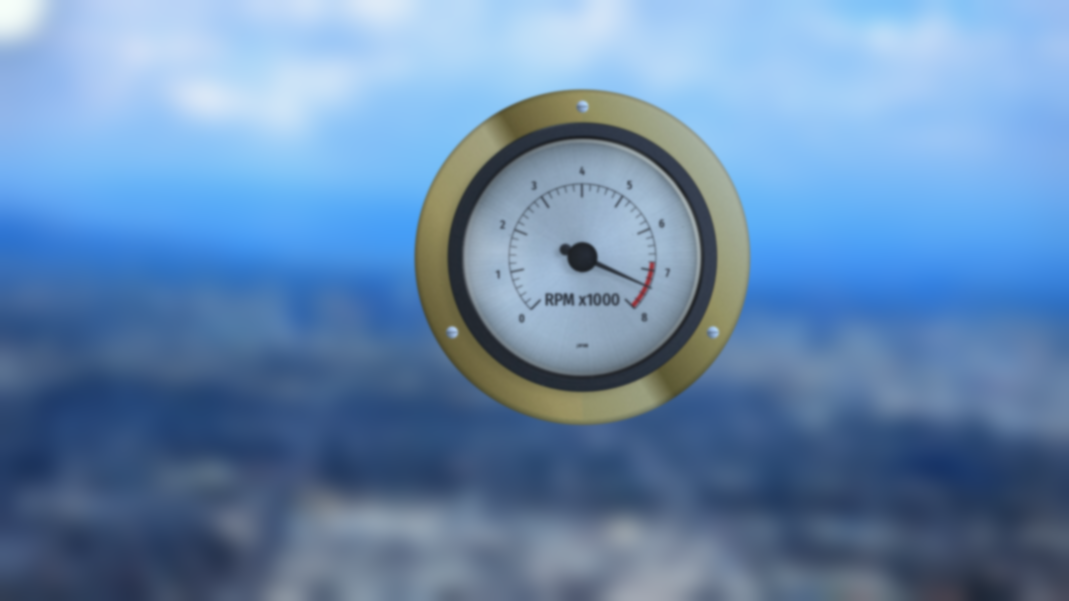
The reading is 7400
